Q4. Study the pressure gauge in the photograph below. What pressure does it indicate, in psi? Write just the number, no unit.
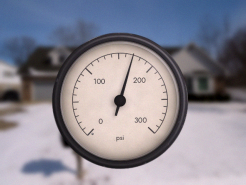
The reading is 170
